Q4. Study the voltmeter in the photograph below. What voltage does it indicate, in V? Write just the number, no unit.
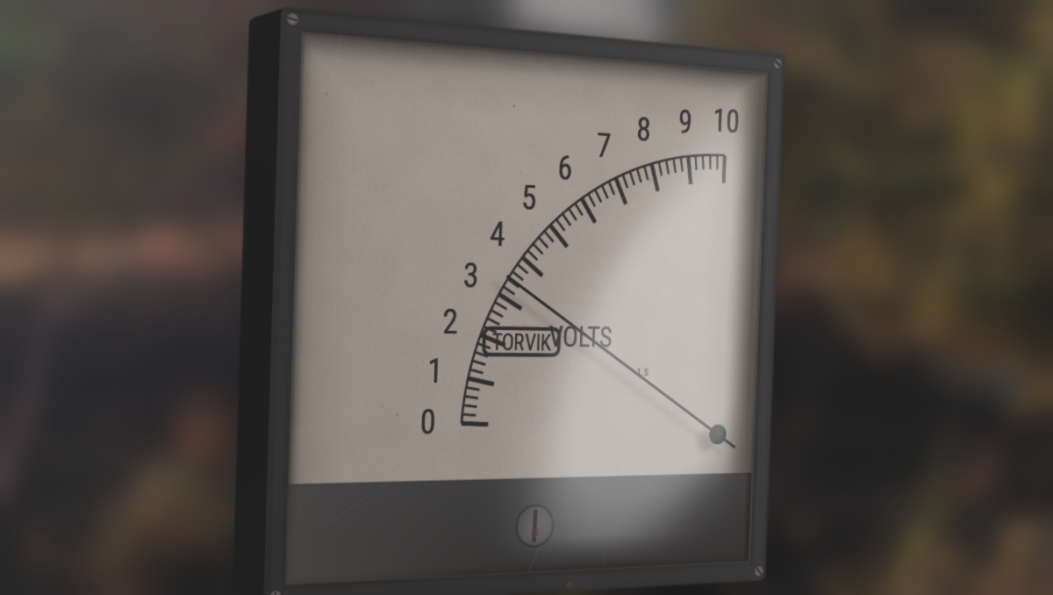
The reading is 3.4
